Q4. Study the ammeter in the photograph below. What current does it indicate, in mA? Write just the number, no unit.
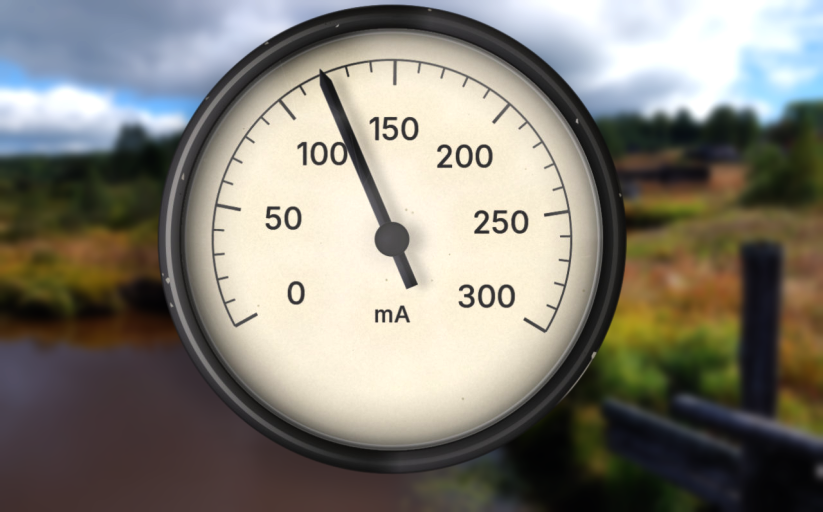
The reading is 120
